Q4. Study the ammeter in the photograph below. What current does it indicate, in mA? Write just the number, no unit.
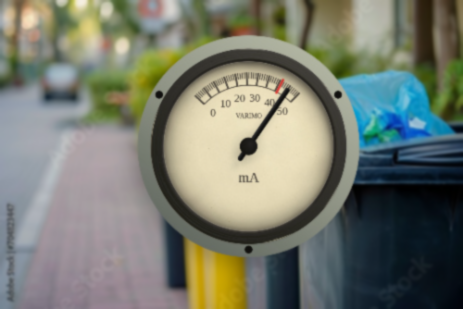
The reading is 45
